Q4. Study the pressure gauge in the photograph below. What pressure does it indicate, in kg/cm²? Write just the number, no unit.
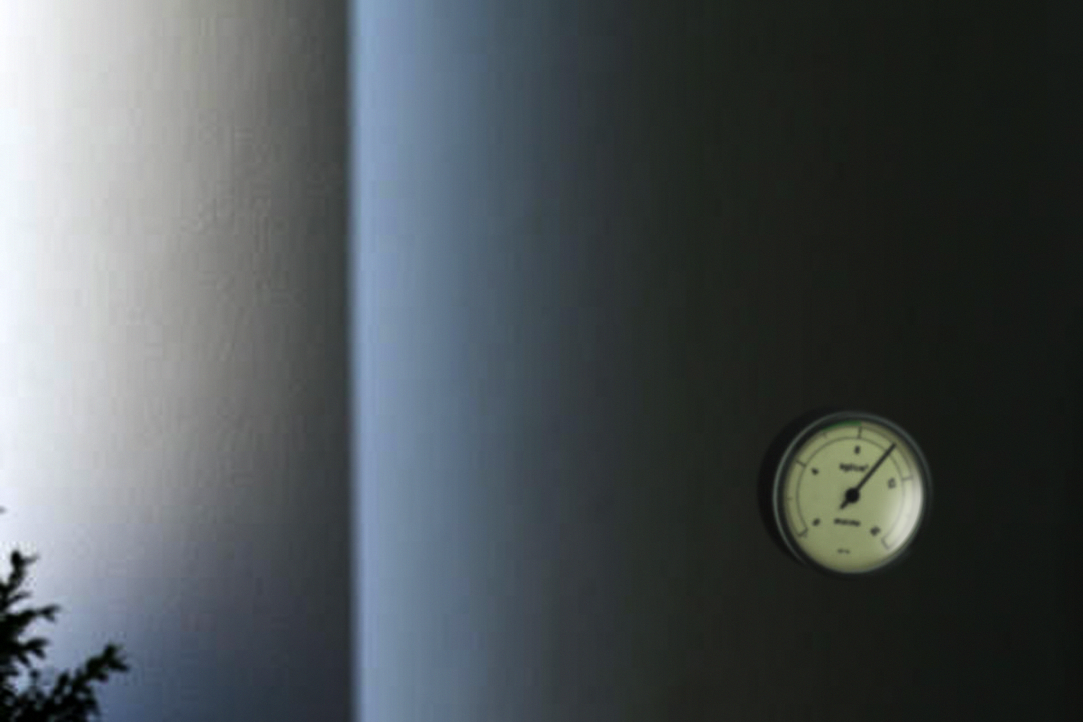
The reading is 10
